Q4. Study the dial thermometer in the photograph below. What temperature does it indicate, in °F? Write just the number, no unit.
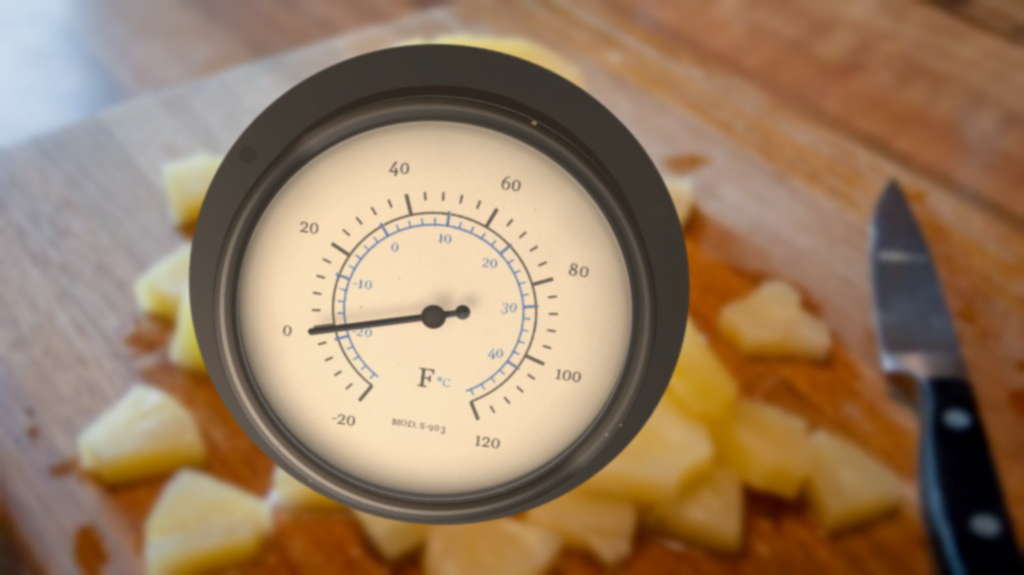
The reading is 0
